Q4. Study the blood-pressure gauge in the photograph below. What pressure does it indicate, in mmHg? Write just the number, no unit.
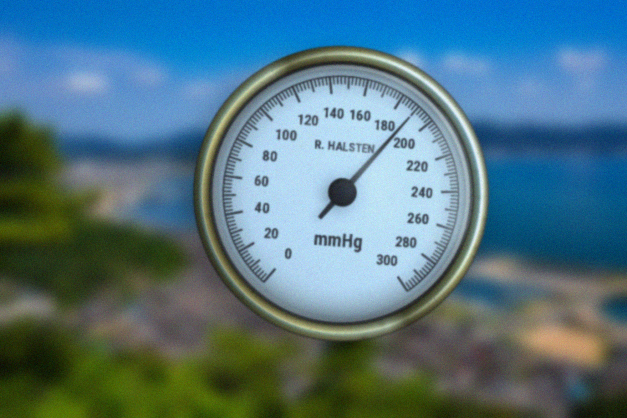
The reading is 190
